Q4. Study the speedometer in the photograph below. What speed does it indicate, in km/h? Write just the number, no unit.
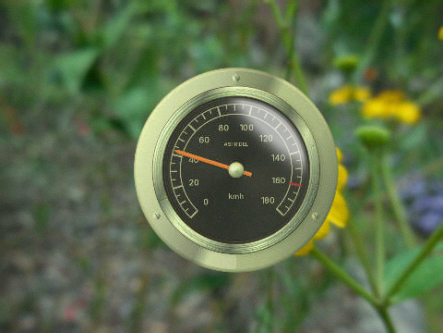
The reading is 42.5
